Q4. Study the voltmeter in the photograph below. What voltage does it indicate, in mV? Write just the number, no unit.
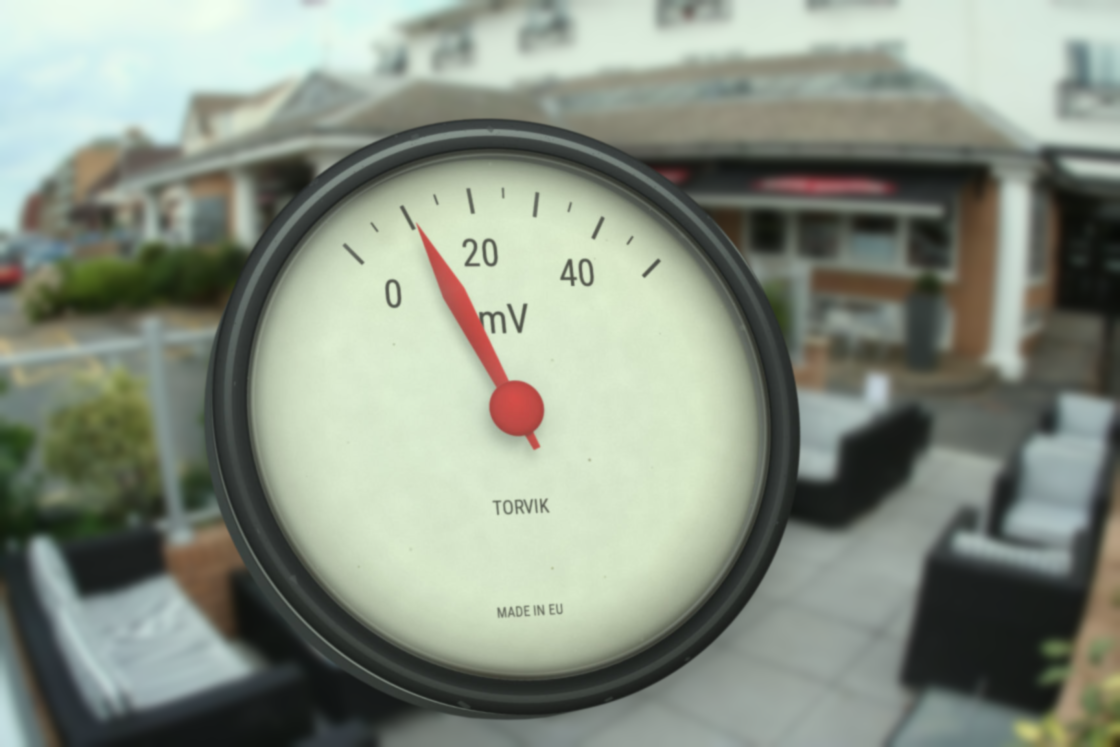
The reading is 10
